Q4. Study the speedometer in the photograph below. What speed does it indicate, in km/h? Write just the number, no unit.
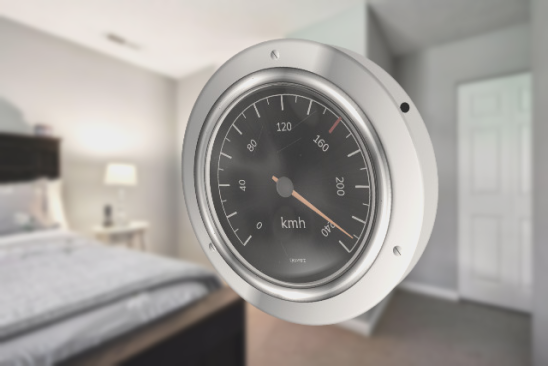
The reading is 230
